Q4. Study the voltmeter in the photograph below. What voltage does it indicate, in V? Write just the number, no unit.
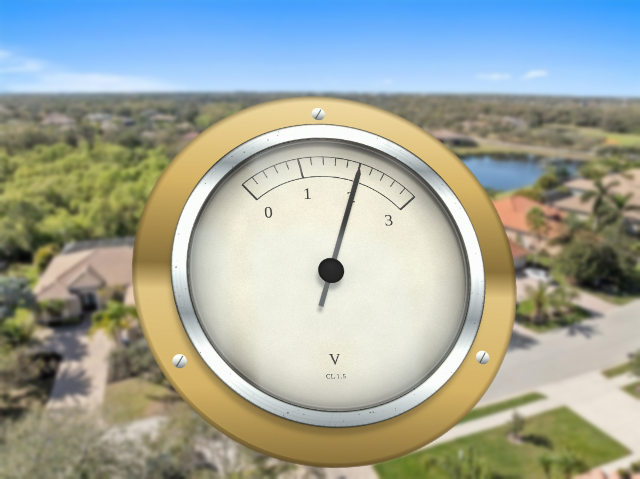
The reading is 2
